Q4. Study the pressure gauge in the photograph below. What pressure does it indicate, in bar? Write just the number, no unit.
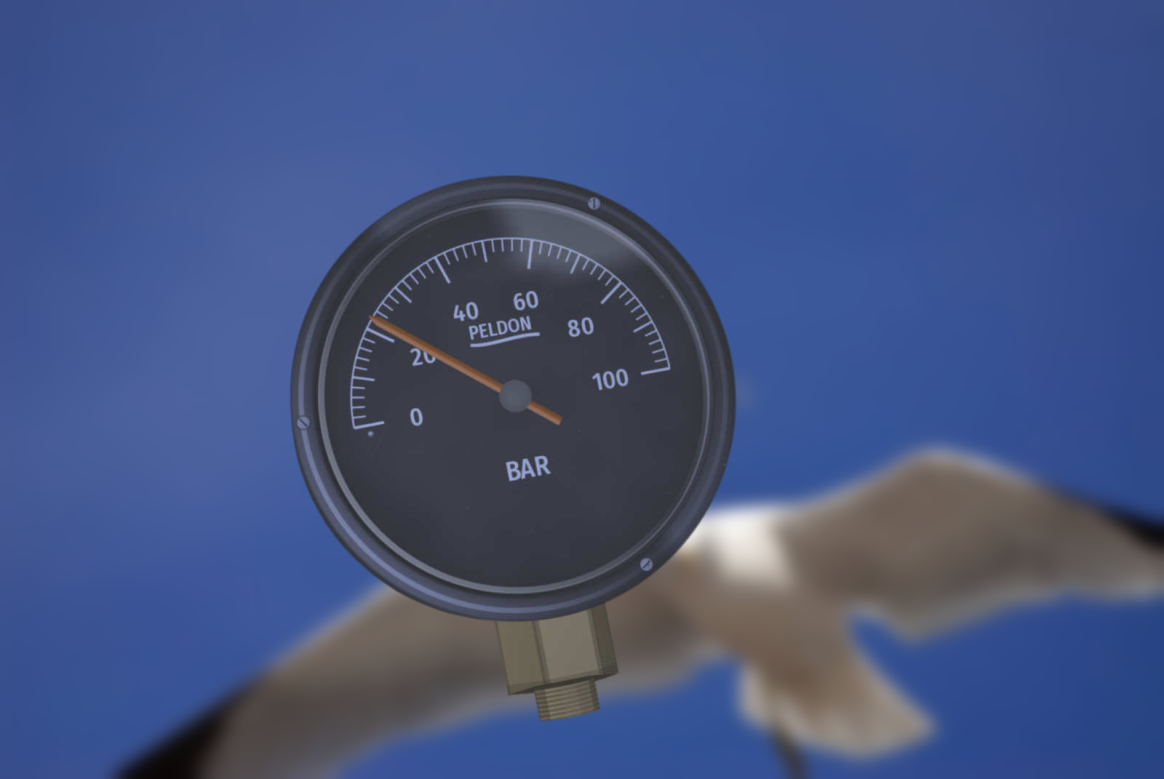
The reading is 22
